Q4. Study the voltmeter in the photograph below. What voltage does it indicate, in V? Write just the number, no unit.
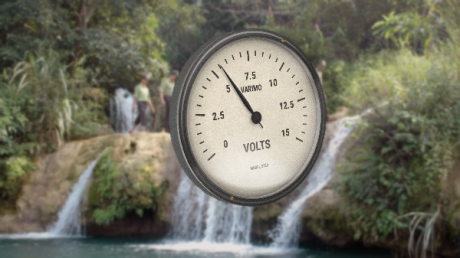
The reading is 5.5
